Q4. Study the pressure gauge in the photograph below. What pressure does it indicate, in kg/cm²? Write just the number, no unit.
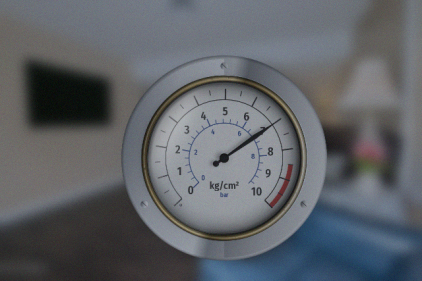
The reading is 7
